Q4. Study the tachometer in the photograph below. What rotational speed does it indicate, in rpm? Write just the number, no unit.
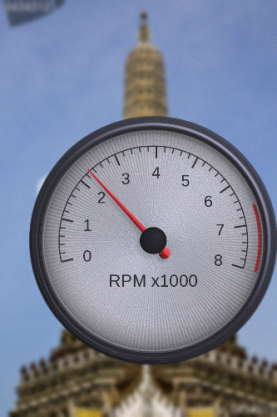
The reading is 2300
